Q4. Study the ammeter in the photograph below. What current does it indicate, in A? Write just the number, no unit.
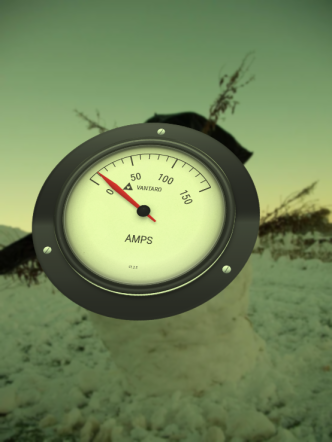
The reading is 10
